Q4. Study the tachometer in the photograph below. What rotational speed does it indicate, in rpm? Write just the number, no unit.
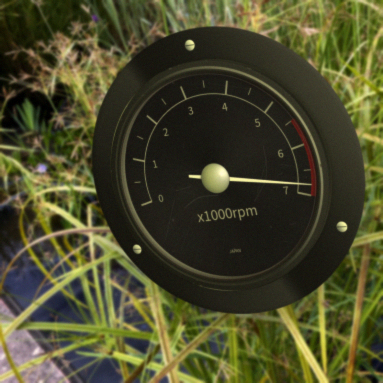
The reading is 6750
